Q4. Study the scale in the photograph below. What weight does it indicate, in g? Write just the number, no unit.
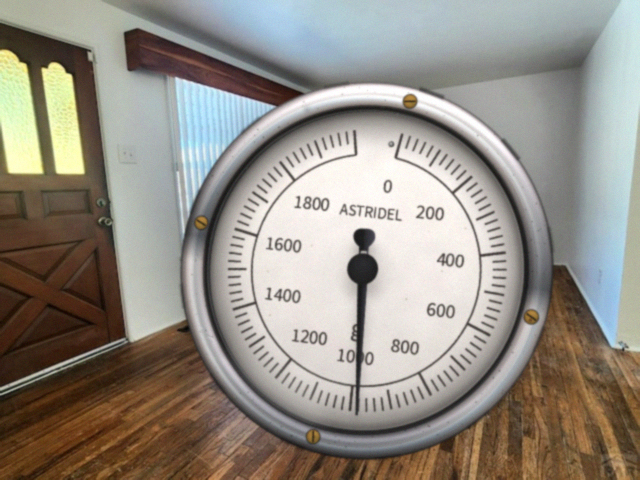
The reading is 980
